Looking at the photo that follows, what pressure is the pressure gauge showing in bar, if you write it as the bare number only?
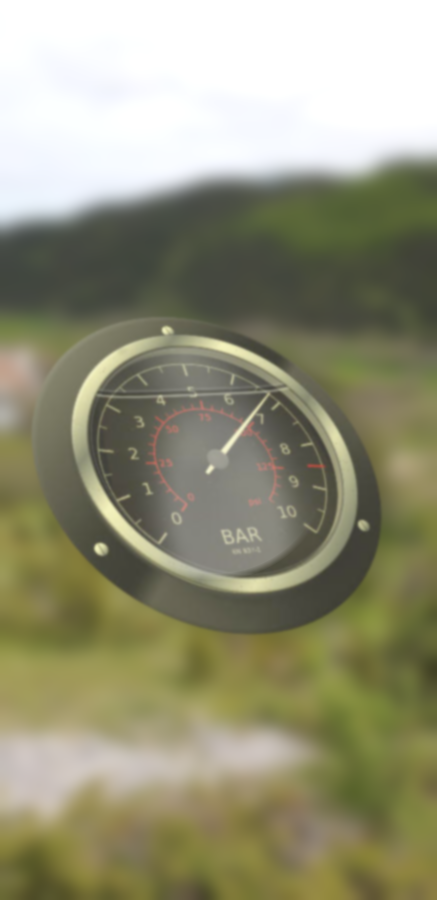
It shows 6.75
